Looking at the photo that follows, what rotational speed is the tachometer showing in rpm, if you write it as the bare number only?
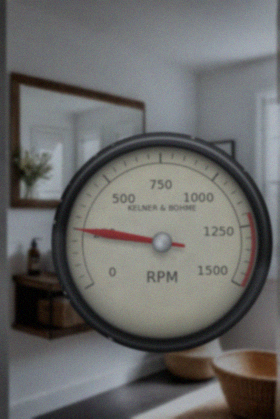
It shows 250
